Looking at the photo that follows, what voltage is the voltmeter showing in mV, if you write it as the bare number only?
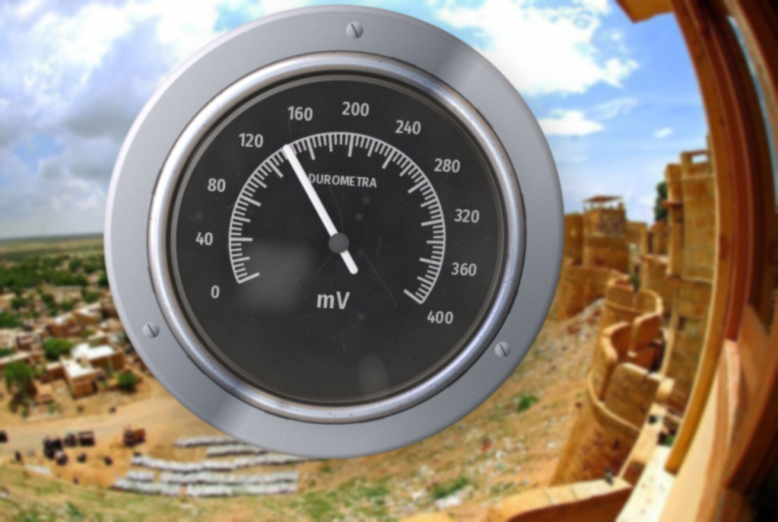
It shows 140
